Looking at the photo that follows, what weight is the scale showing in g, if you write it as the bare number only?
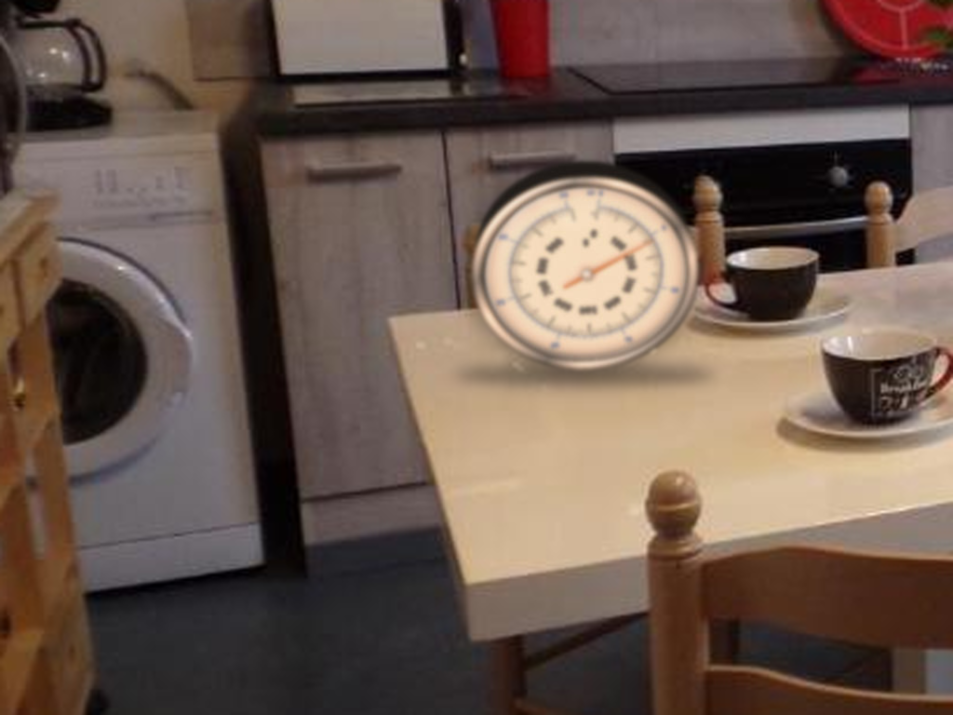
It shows 150
